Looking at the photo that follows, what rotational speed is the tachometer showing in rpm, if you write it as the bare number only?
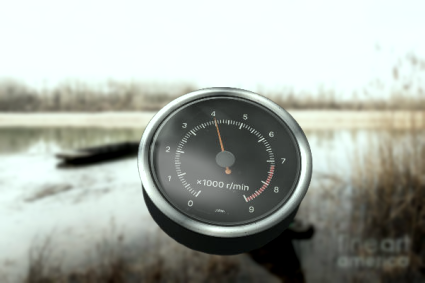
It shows 4000
